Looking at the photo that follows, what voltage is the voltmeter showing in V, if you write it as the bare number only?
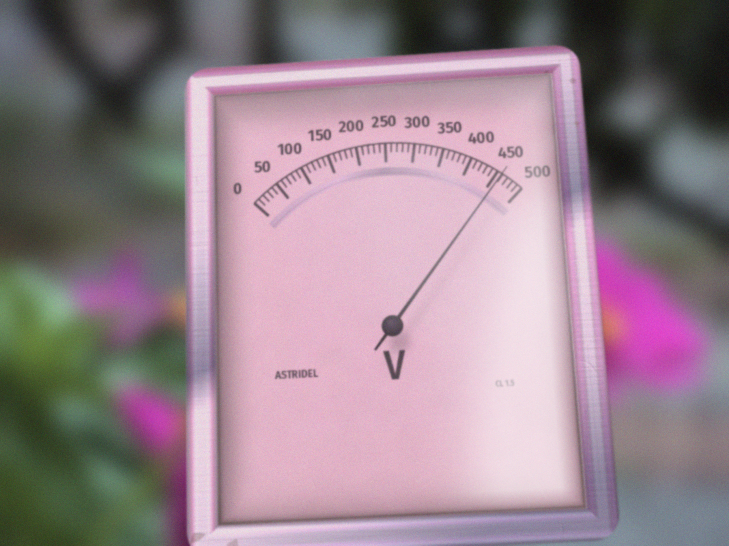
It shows 460
